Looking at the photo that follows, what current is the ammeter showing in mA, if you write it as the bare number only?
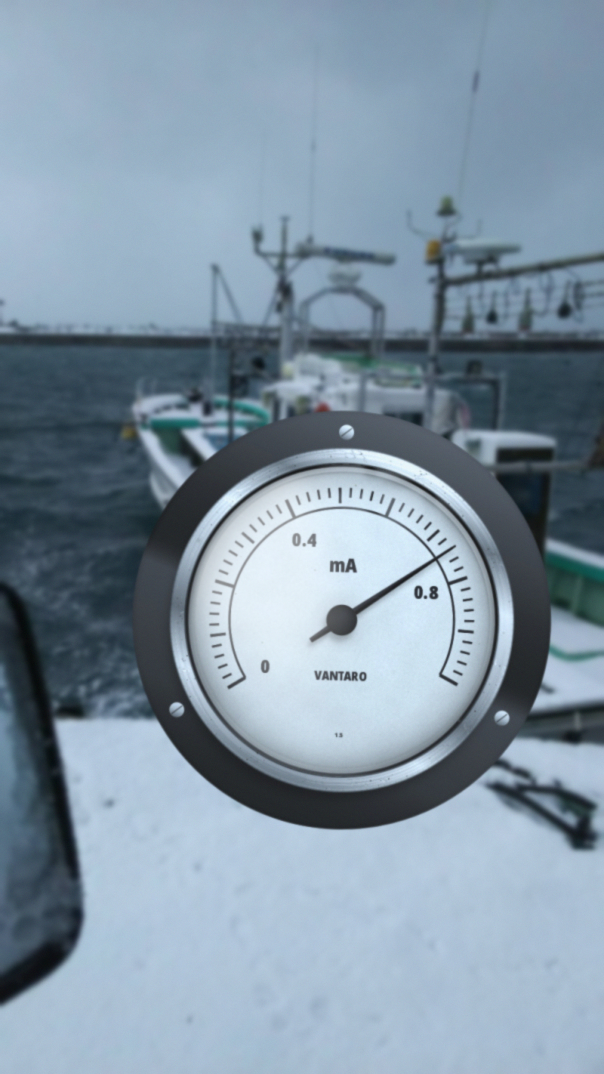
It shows 0.74
